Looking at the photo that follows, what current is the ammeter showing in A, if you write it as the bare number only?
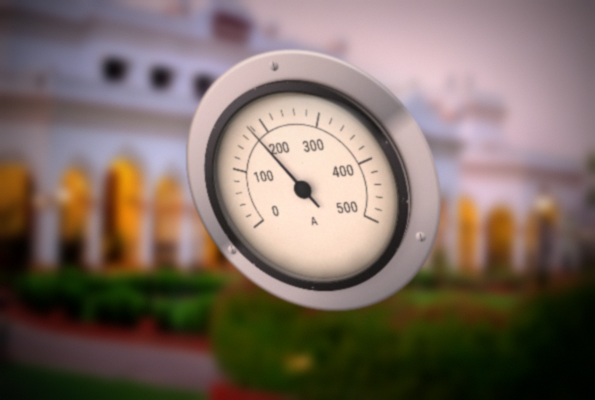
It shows 180
